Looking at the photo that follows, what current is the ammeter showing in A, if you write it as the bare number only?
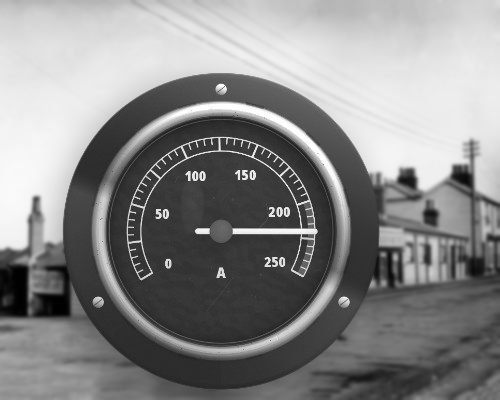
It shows 220
